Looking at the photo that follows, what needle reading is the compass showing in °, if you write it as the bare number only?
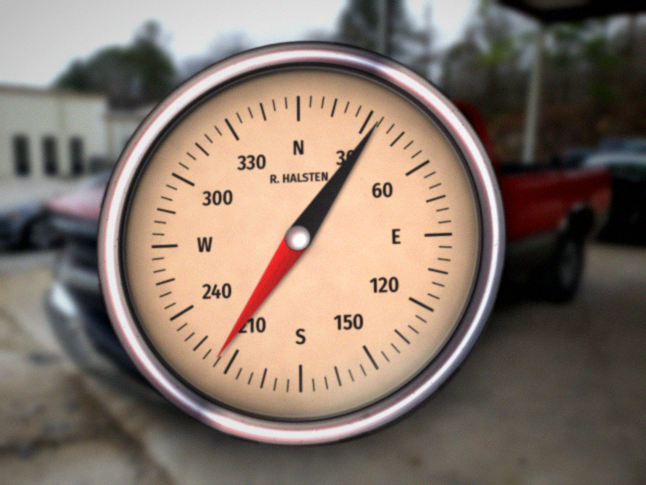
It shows 215
